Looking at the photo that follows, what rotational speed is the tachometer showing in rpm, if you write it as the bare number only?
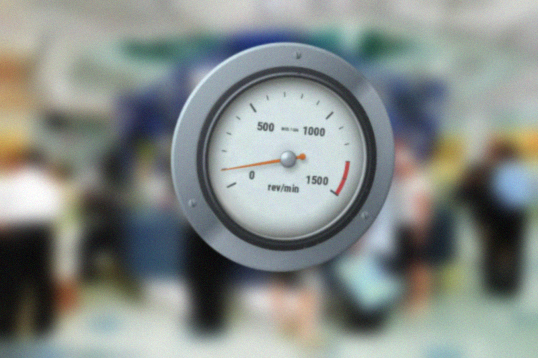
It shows 100
